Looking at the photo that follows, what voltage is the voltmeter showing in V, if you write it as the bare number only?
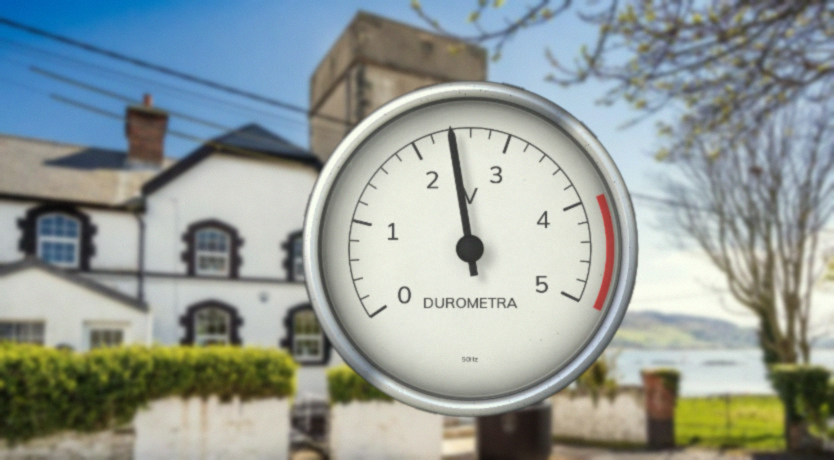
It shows 2.4
